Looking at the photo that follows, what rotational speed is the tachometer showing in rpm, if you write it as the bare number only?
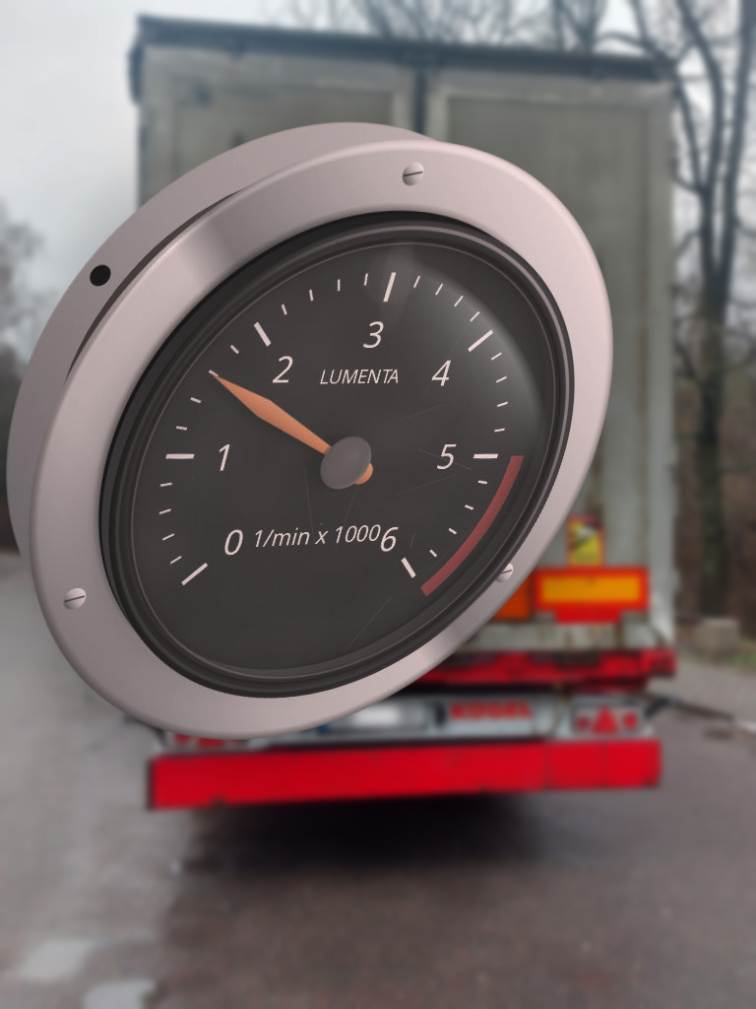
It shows 1600
